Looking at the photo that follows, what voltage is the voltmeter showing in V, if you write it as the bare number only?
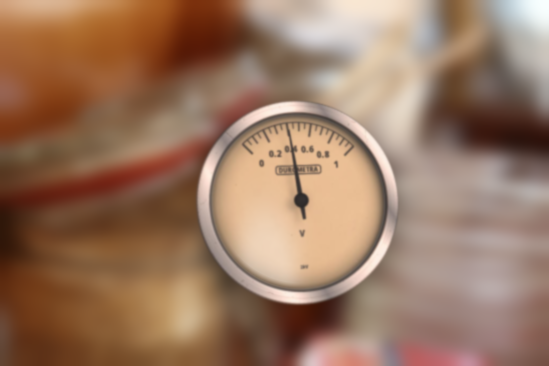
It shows 0.4
